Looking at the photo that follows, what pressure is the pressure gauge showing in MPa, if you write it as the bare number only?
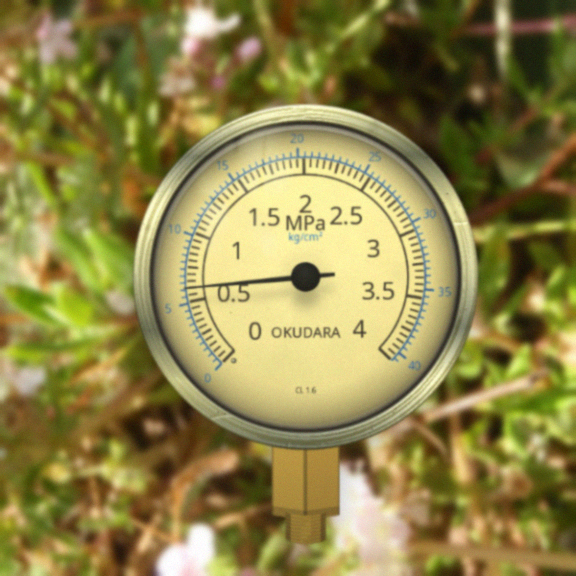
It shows 0.6
